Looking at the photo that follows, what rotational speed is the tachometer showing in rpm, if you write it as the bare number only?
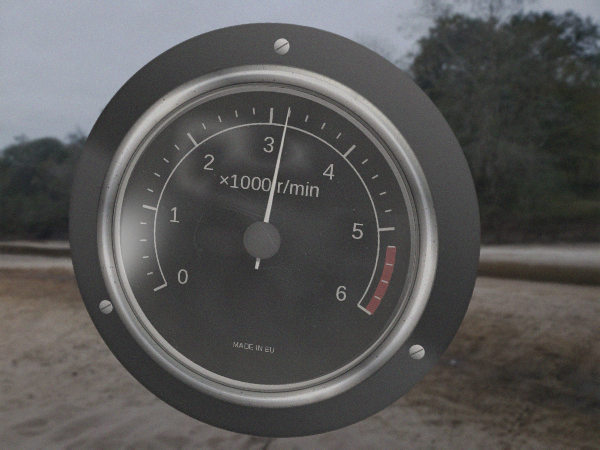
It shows 3200
